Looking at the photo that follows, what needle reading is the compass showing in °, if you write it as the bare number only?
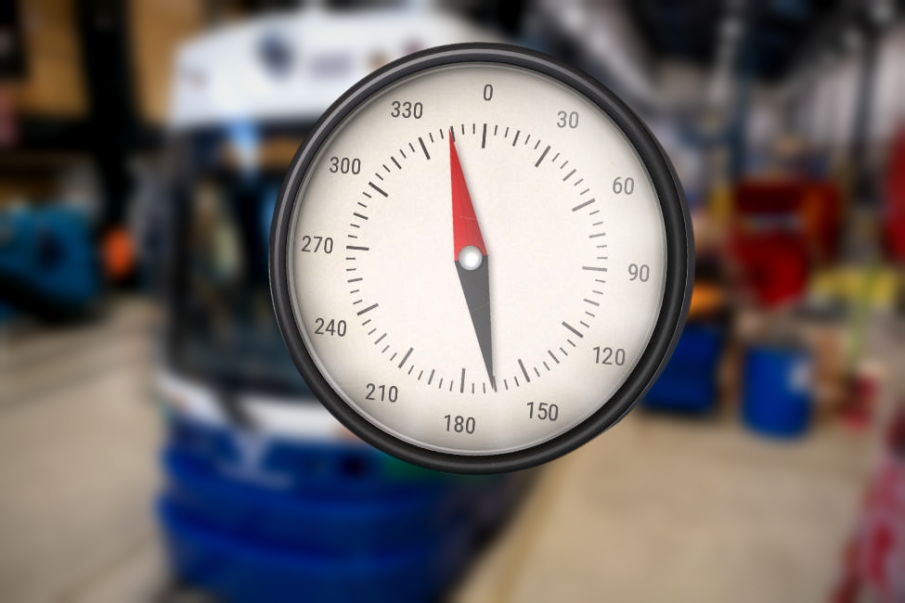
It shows 345
